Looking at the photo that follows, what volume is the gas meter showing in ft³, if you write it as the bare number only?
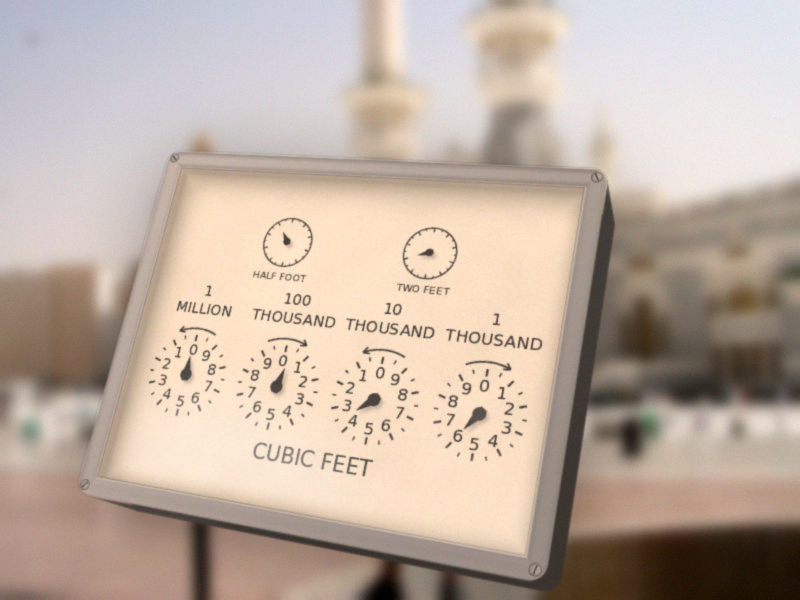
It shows 3600
